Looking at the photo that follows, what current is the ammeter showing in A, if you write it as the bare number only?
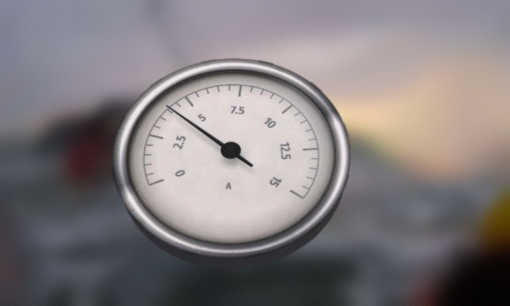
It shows 4
